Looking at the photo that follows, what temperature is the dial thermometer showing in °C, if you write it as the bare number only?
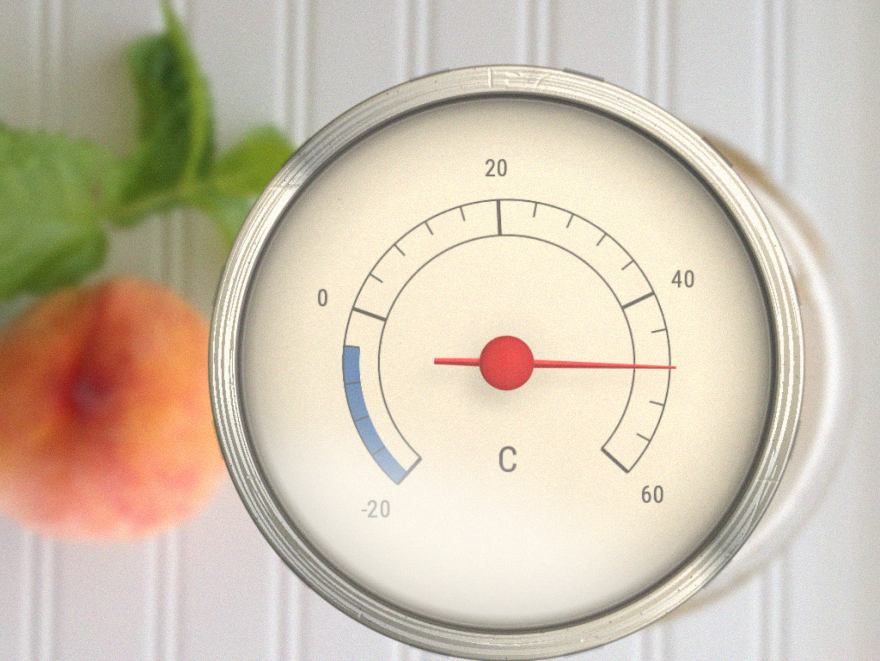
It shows 48
